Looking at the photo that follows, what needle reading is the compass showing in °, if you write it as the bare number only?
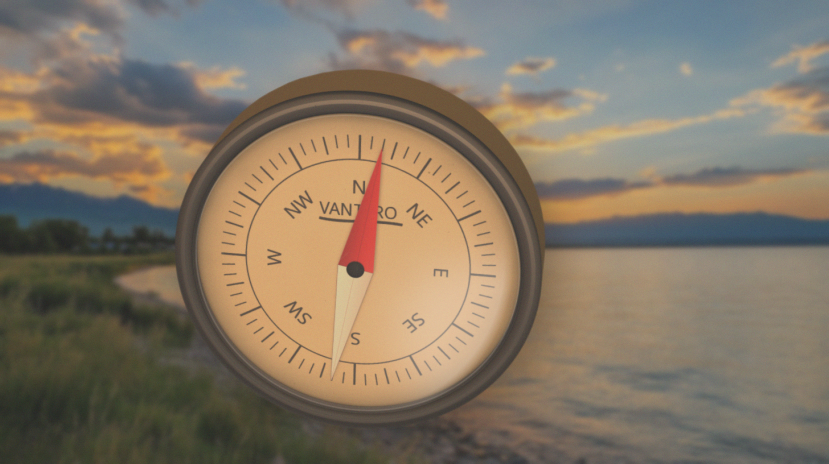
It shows 10
